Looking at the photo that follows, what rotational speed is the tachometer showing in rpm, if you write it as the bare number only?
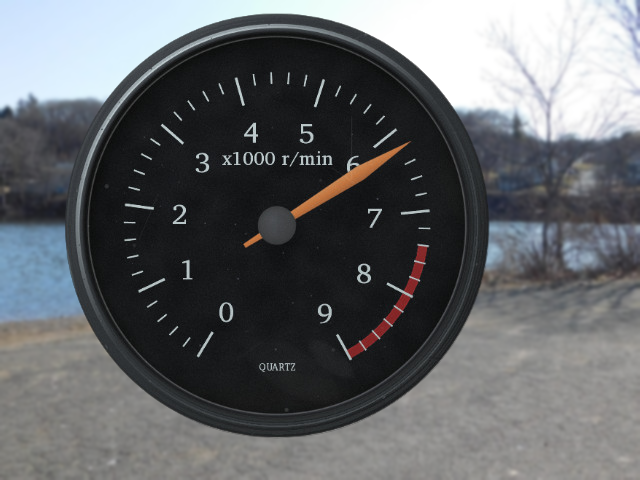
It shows 6200
